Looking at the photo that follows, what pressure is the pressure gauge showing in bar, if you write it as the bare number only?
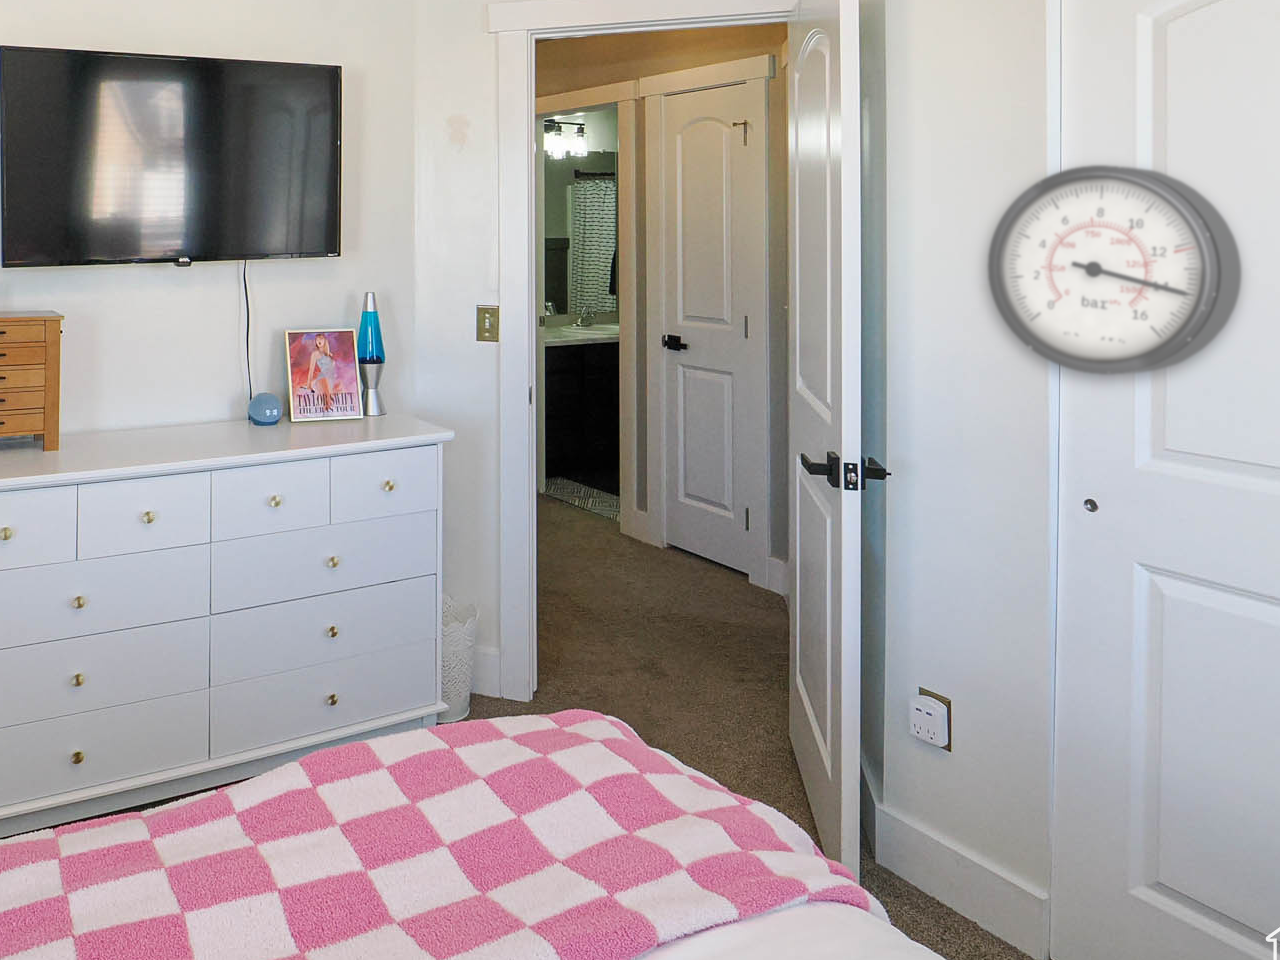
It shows 14
